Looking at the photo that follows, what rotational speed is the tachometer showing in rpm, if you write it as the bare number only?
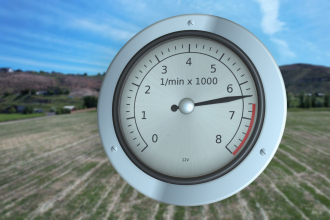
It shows 6400
